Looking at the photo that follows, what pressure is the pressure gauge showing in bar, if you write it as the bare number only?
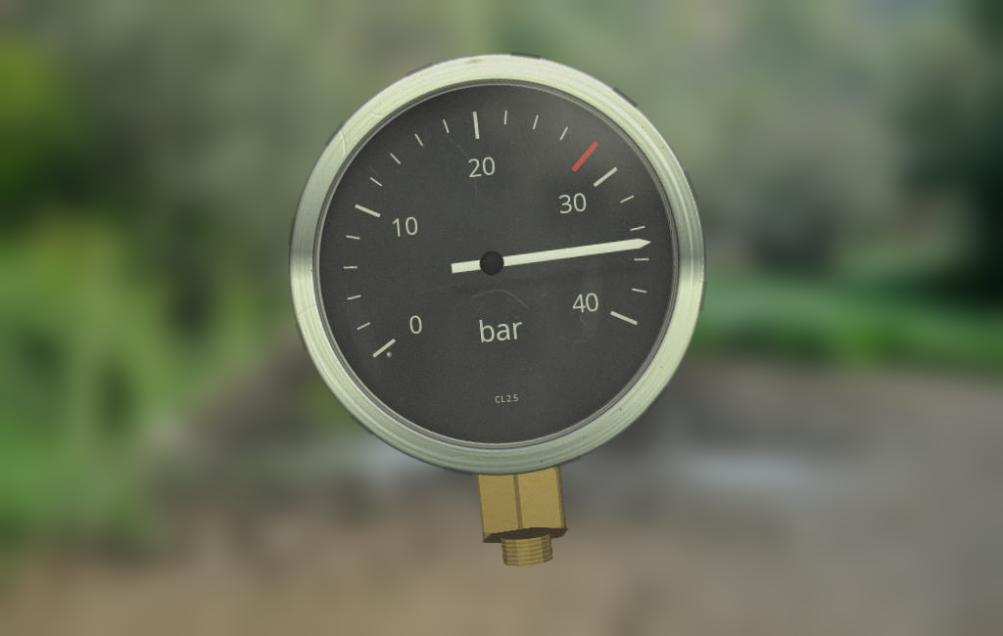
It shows 35
